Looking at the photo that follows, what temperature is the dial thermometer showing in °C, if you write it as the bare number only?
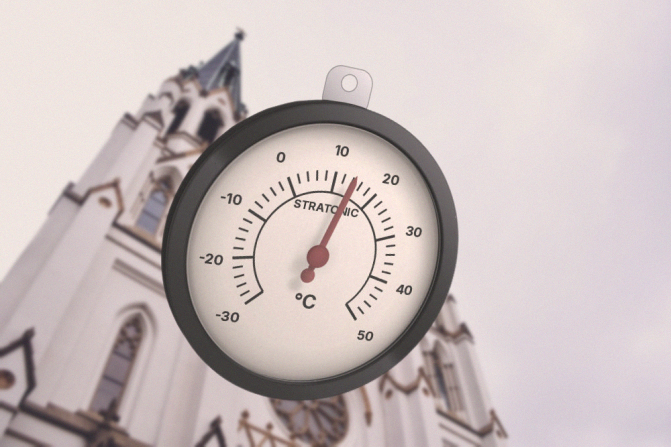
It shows 14
